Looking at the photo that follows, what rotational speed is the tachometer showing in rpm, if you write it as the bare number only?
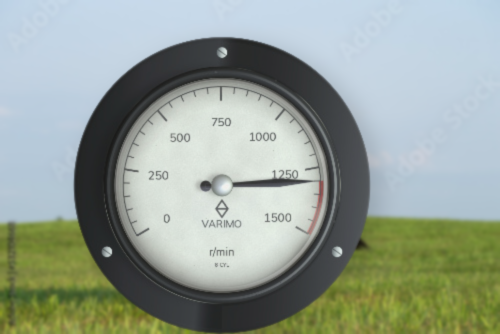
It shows 1300
